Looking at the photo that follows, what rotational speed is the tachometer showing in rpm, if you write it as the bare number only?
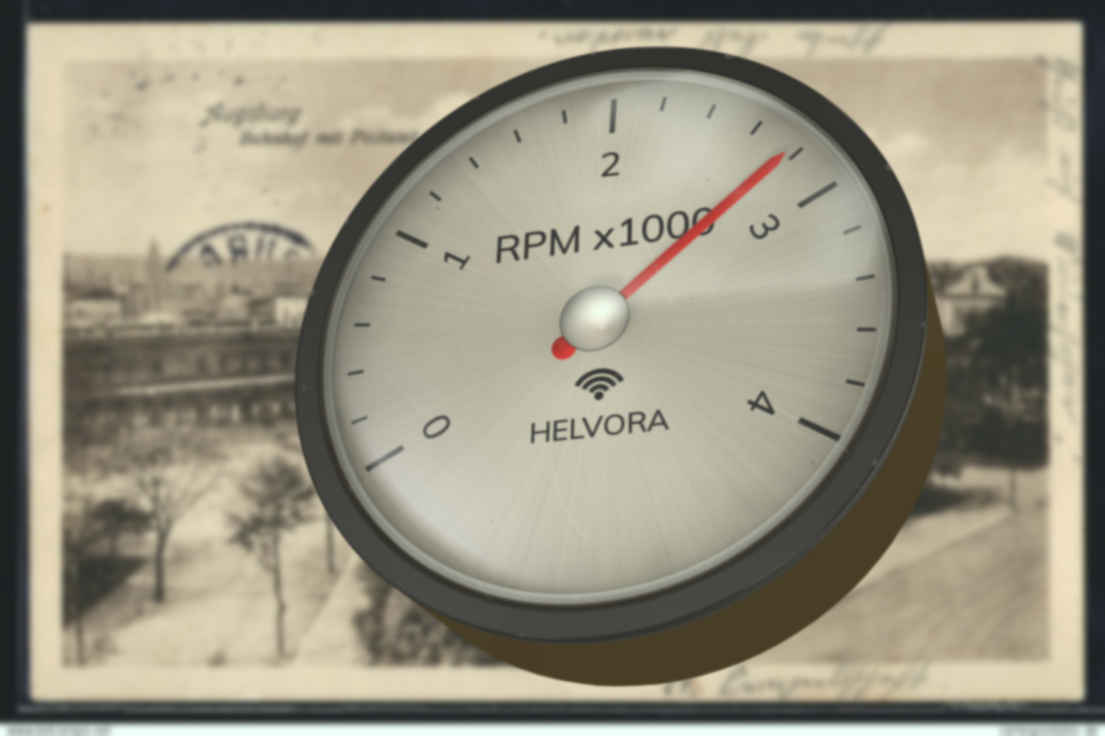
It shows 2800
